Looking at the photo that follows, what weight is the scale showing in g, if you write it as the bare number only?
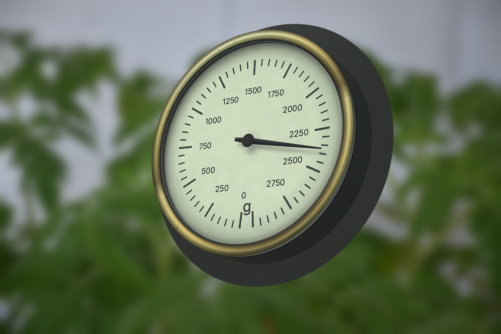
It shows 2375
